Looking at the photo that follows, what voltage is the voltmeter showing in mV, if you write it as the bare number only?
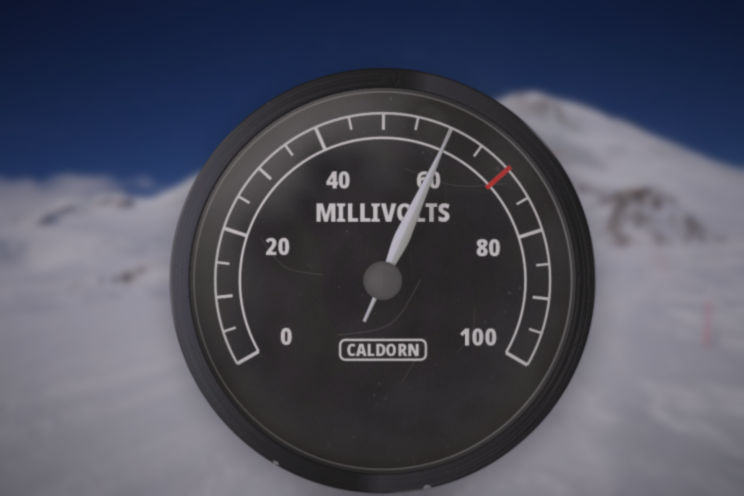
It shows 60
